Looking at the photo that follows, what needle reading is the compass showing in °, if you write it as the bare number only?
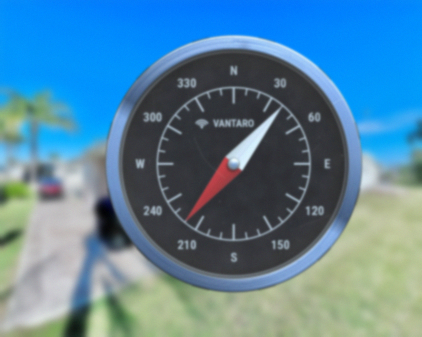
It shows 220
